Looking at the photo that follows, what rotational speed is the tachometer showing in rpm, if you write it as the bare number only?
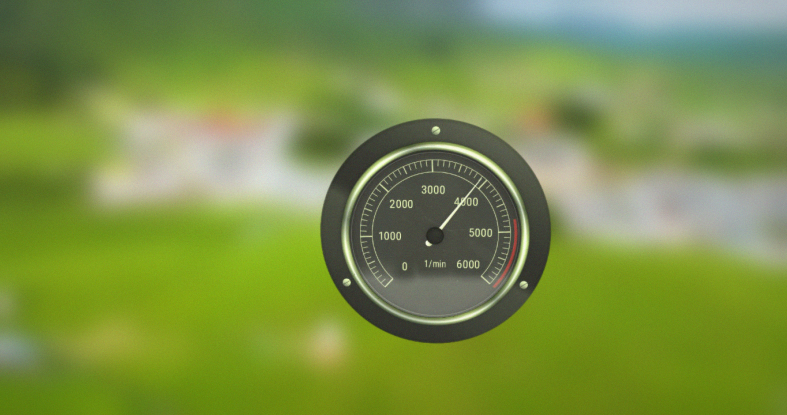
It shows 3900
